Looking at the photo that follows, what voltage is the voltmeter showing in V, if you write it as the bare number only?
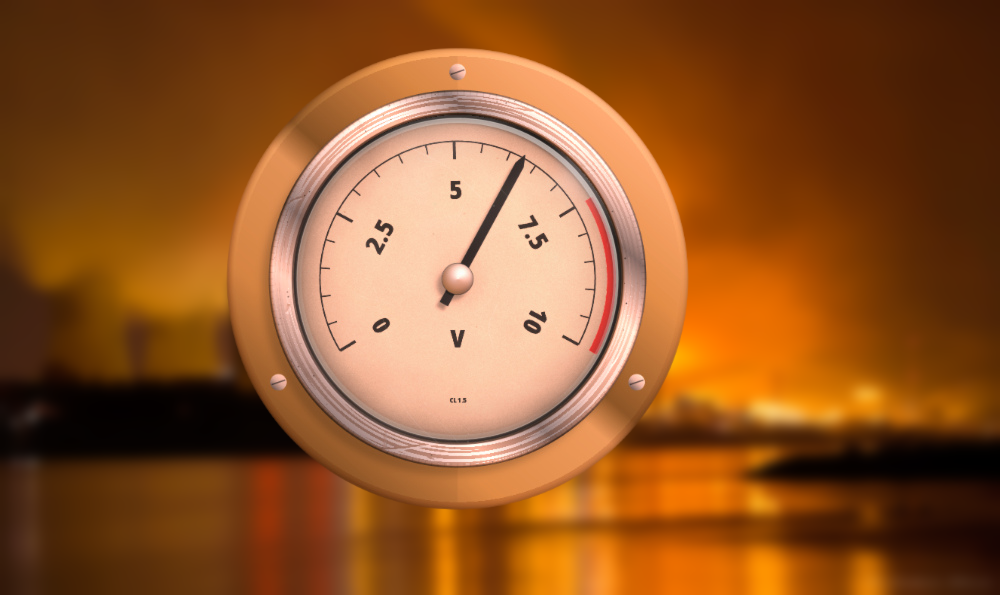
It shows 6.25
